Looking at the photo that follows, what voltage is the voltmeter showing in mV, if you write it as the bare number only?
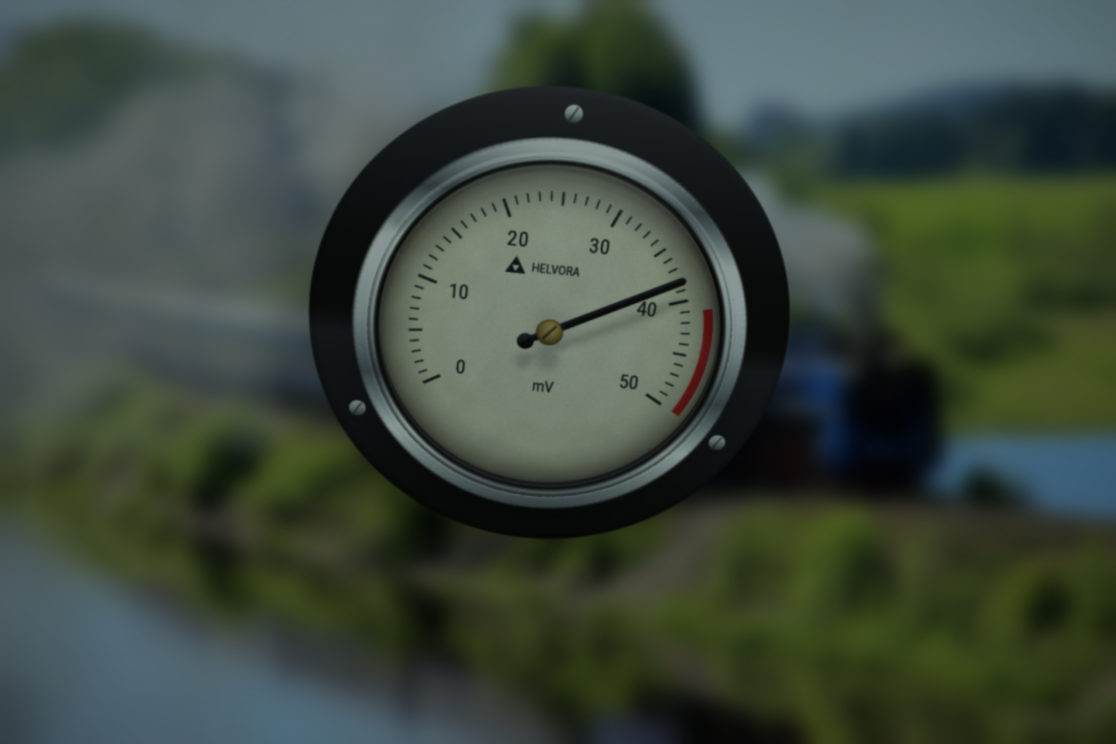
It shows 38
